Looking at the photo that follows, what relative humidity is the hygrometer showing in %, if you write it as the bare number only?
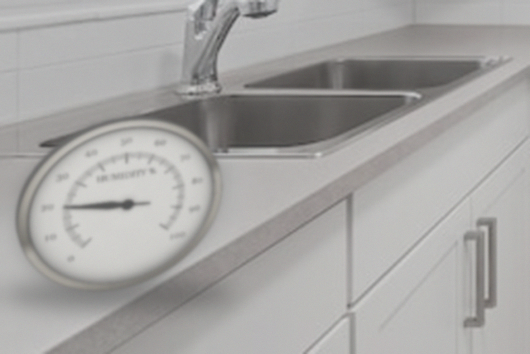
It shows 20
